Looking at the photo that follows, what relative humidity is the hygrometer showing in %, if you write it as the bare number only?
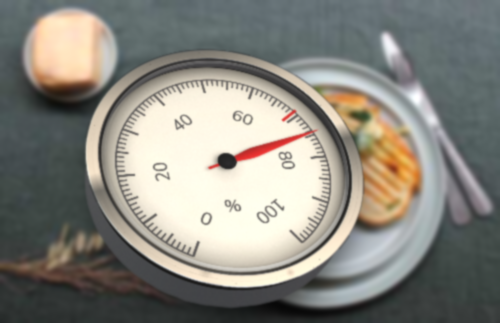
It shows 75
